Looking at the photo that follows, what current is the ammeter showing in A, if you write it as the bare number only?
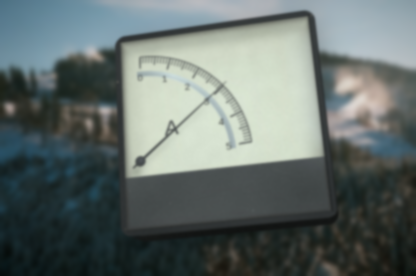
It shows 3
